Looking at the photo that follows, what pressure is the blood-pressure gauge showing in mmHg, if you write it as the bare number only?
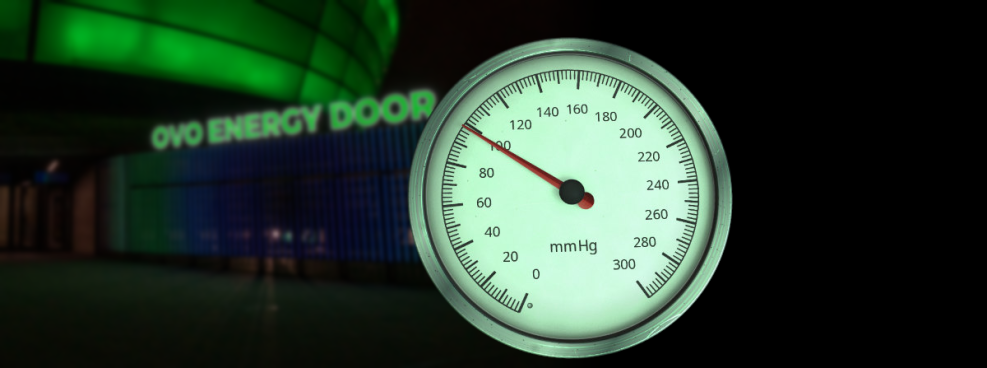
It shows 98
